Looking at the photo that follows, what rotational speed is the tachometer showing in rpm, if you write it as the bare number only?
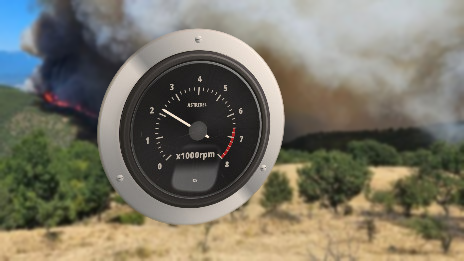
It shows 2200
